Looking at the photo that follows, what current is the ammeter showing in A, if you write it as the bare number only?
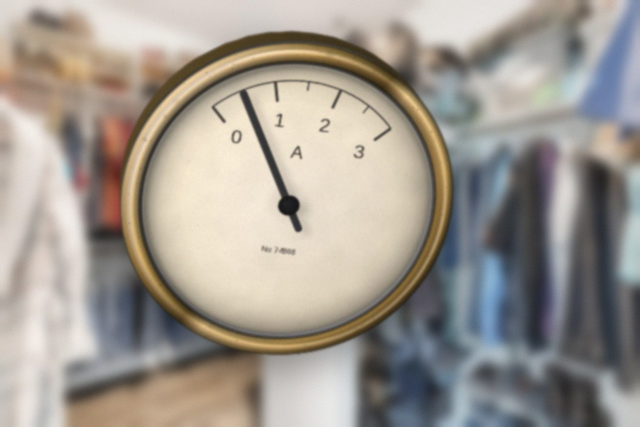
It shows 0.5
